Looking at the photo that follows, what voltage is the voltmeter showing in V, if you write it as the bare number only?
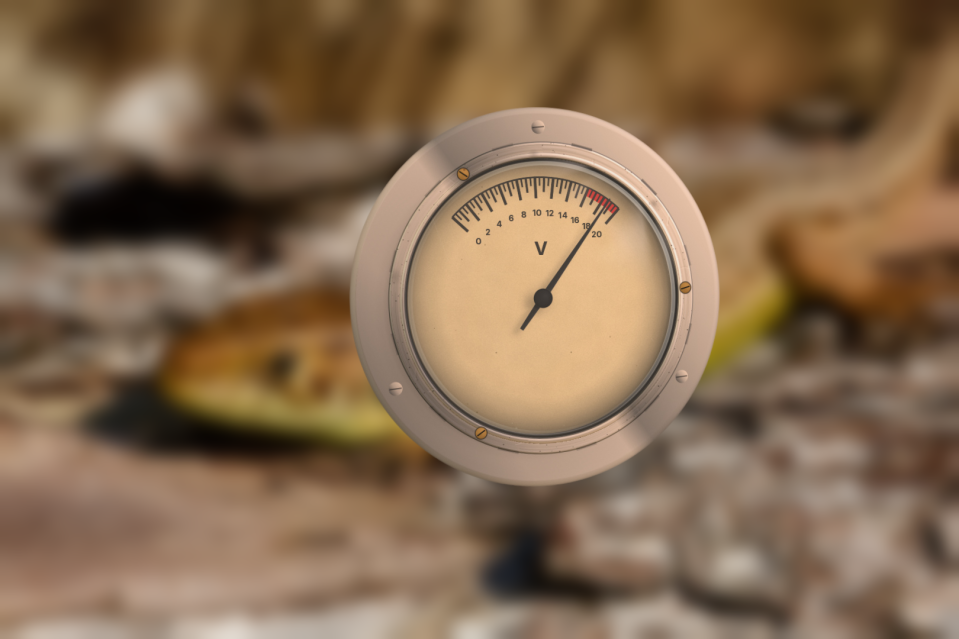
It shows 18.5
